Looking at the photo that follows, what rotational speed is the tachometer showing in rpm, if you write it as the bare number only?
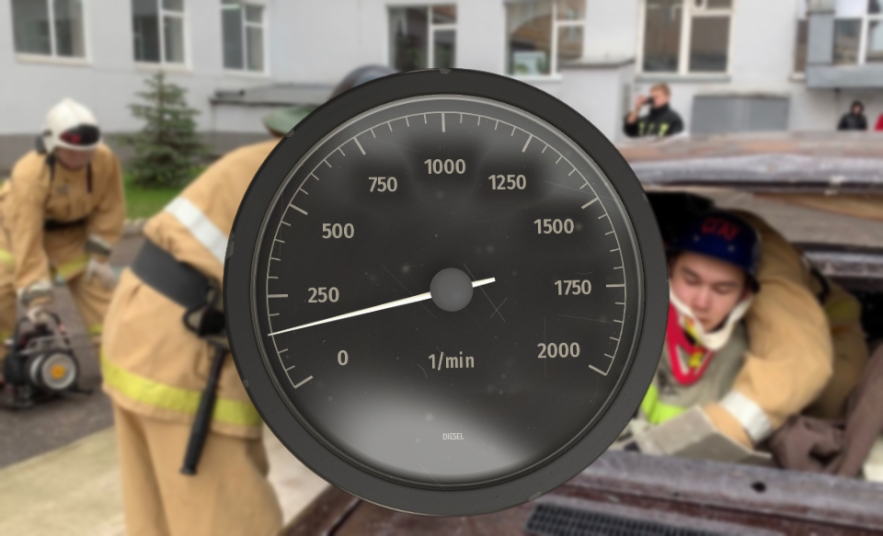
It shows 150
